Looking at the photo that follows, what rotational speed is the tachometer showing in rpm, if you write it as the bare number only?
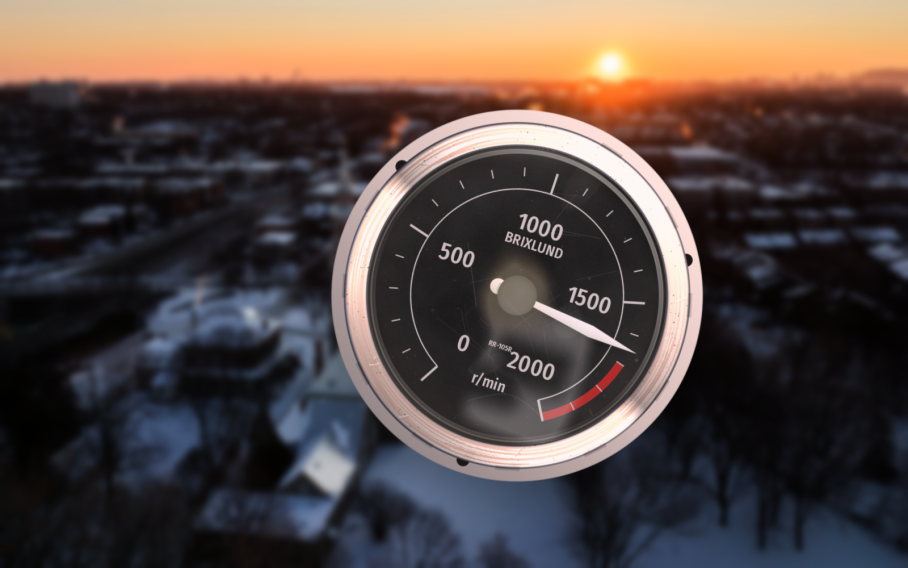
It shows 1650
